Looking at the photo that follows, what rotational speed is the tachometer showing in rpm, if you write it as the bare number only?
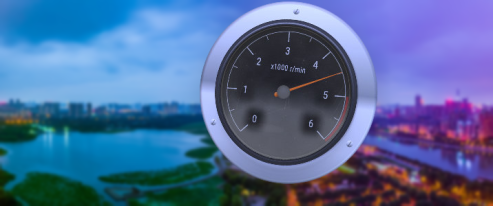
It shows 4500
